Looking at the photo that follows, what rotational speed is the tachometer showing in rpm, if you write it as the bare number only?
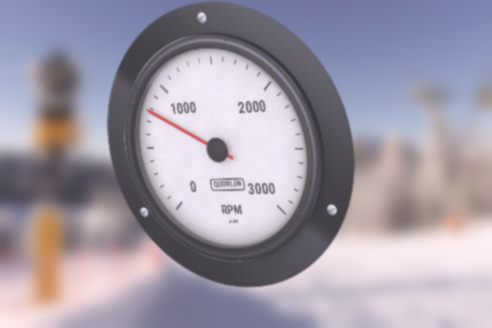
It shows 800
